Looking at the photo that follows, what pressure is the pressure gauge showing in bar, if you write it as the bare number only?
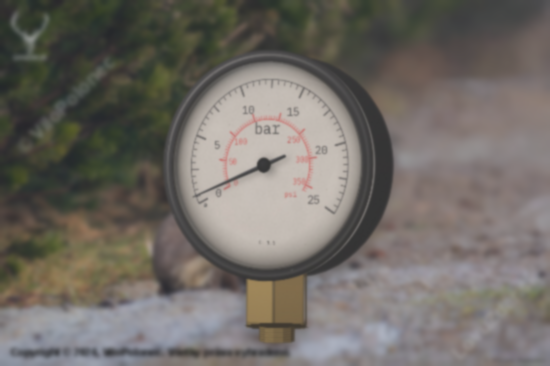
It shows 0.5
